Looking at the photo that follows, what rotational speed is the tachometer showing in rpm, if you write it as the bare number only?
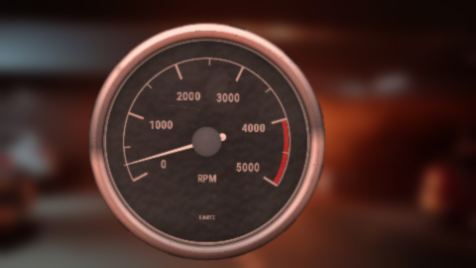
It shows 250
